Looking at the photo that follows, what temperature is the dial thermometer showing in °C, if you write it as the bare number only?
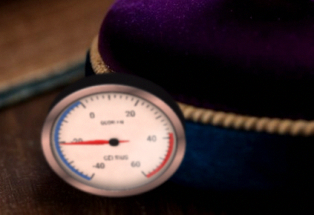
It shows -20
